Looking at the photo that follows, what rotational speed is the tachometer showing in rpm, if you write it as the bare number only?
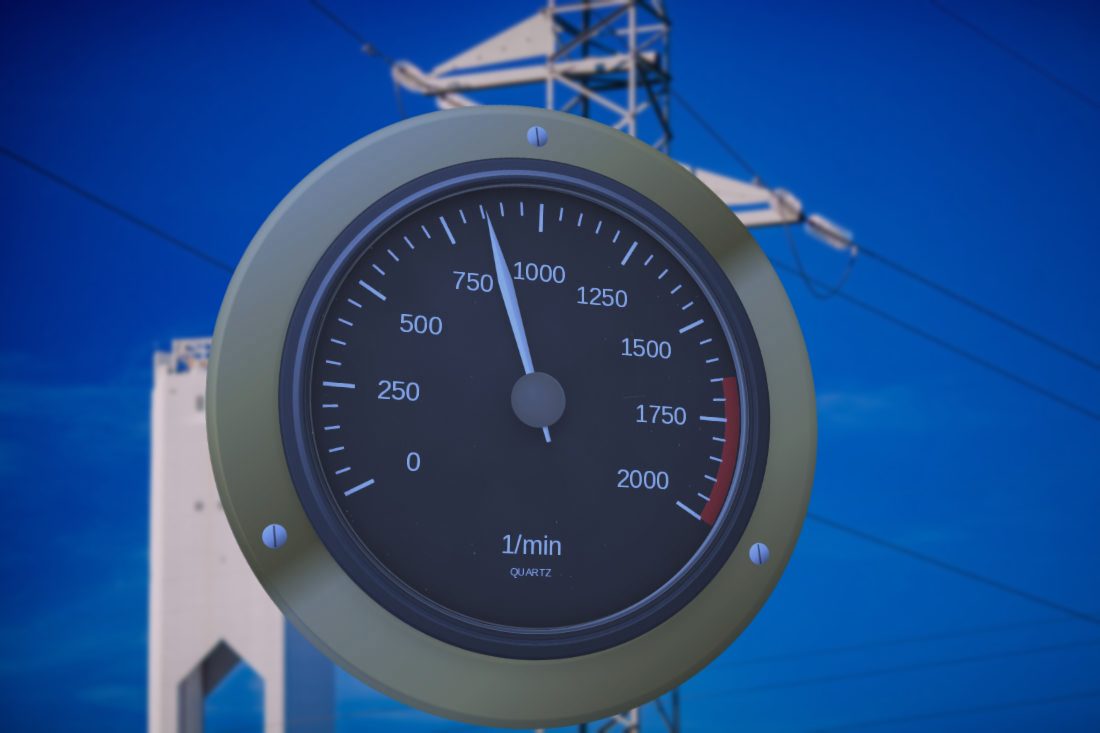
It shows 850
